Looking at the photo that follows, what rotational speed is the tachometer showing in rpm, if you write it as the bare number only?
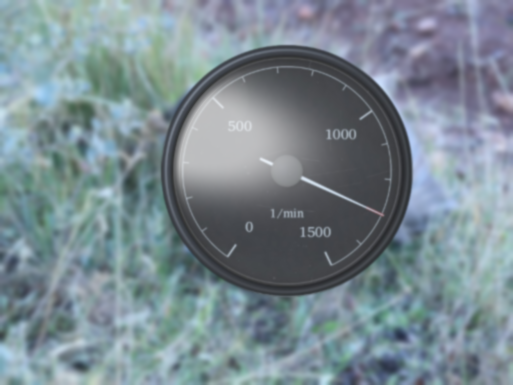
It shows 1300
